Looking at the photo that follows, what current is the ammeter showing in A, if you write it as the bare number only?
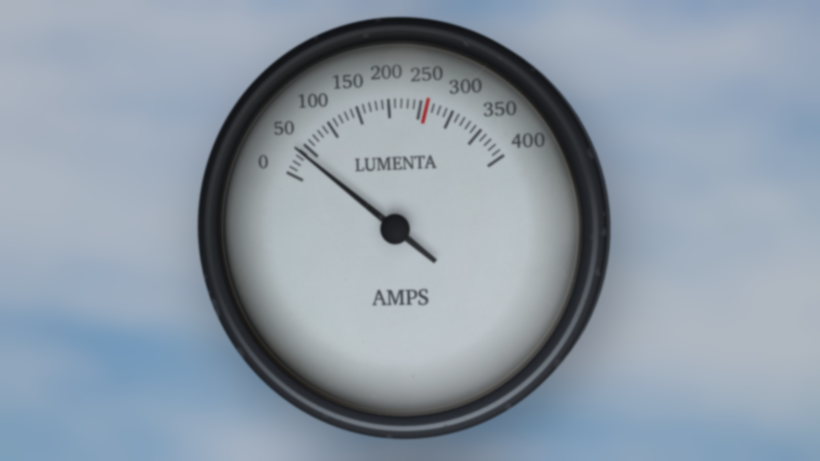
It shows 40
